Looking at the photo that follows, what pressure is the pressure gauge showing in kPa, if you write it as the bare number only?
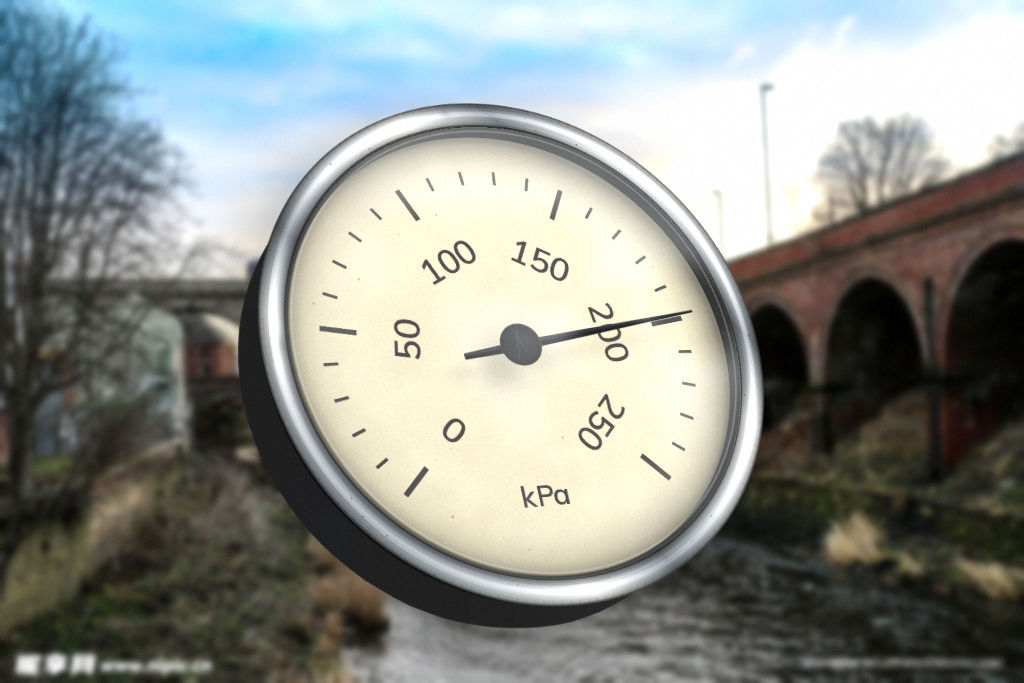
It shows 200
